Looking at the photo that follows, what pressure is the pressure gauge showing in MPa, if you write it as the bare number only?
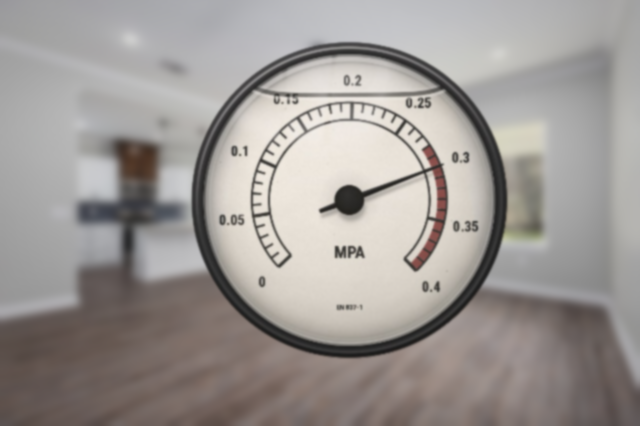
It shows 0.3
